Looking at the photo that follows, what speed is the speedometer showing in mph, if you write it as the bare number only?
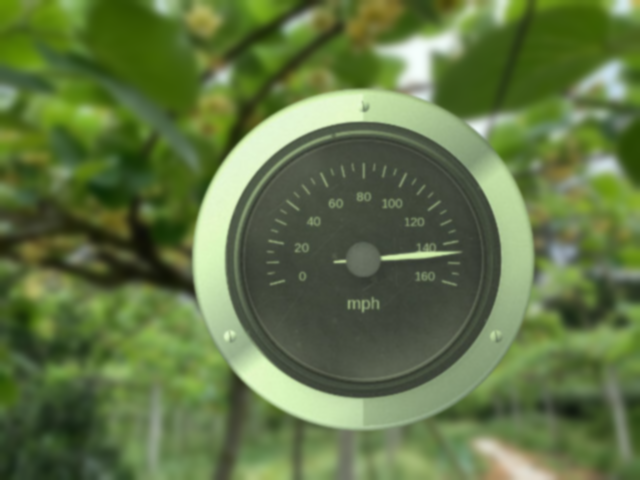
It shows 145
